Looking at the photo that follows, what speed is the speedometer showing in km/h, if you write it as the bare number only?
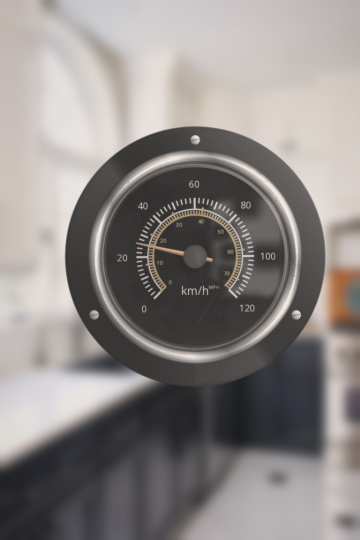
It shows 26
